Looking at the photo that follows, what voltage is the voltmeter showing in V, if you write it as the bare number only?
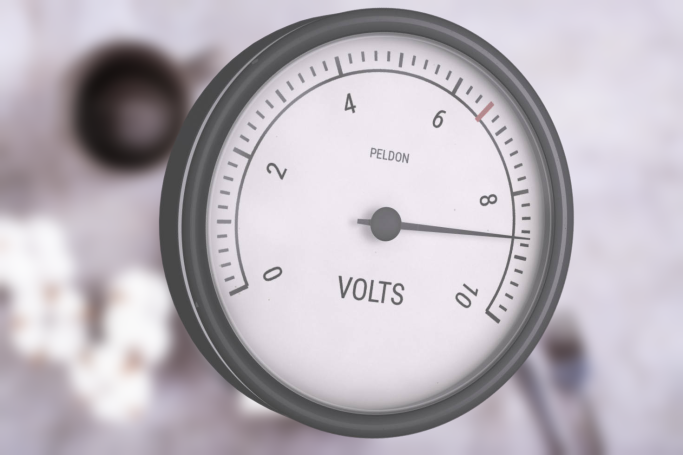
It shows 8.7
